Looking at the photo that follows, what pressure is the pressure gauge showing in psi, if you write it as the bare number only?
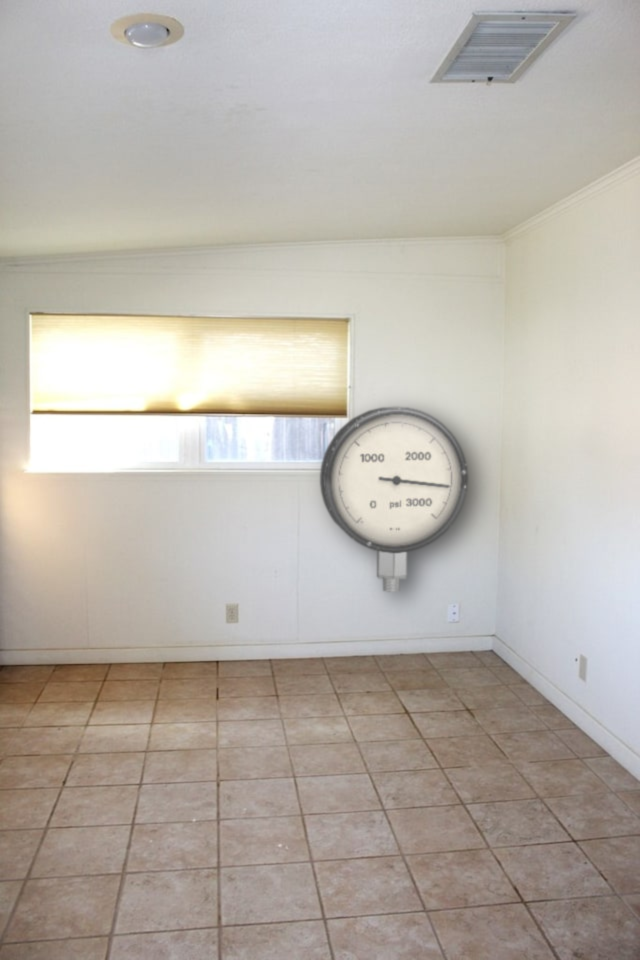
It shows 2600
